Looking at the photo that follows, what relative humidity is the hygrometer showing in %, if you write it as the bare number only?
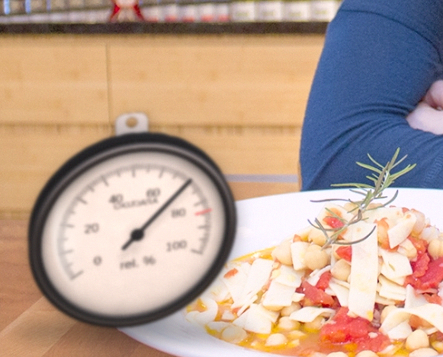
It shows 70
